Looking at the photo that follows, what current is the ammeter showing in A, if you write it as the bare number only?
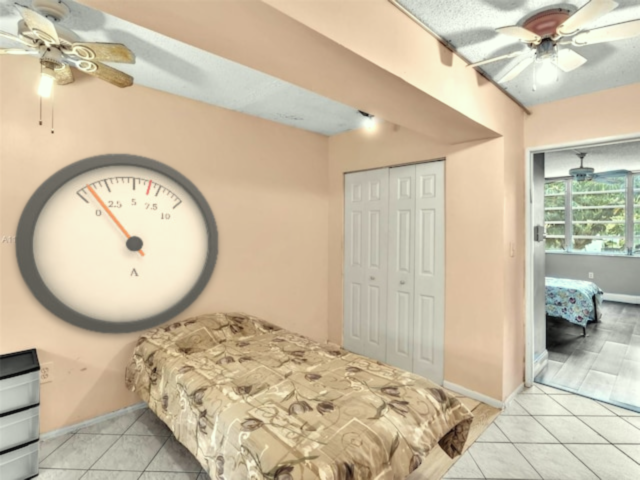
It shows 1
